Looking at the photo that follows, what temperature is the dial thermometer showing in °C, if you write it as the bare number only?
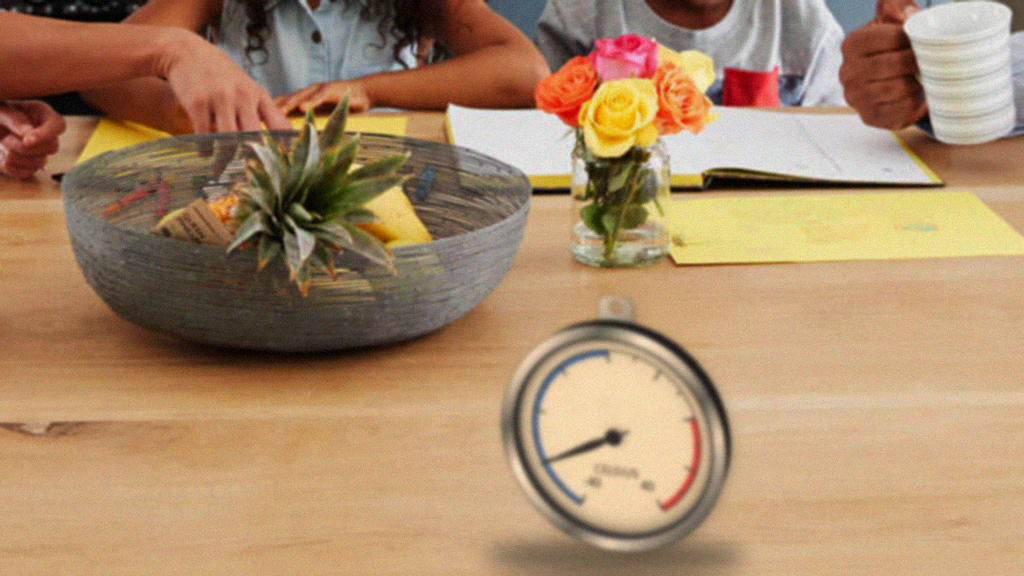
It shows -30
